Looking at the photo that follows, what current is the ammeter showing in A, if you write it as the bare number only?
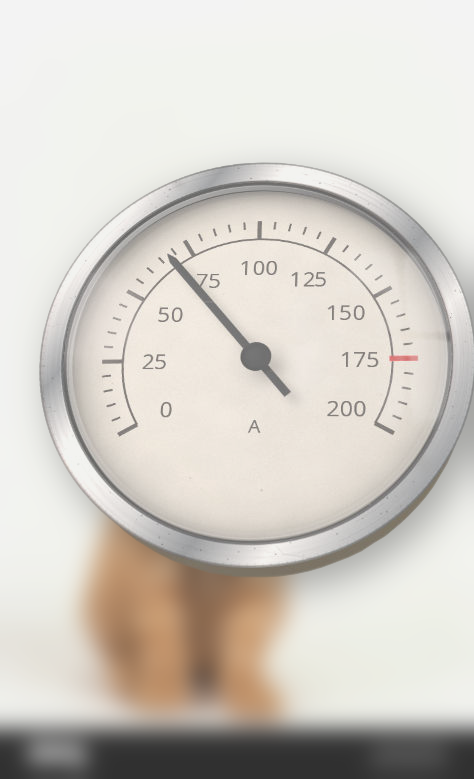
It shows 67.5
